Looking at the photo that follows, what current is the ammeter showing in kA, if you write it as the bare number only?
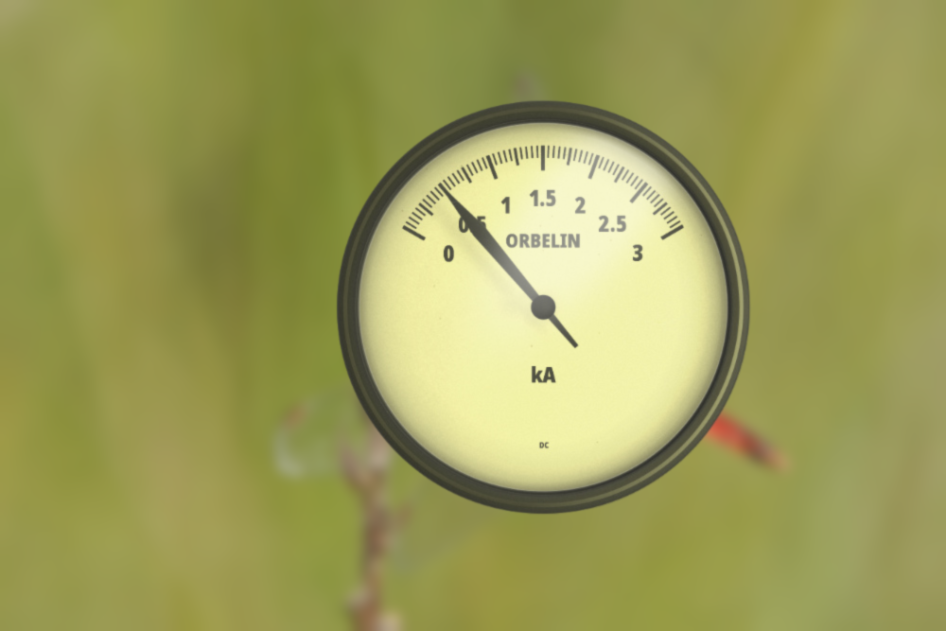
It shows 0.5
